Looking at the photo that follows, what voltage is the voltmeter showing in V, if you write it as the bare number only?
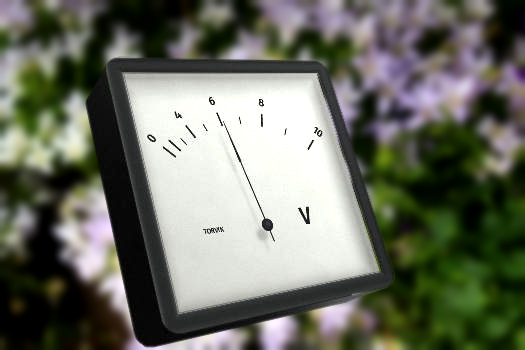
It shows 6
